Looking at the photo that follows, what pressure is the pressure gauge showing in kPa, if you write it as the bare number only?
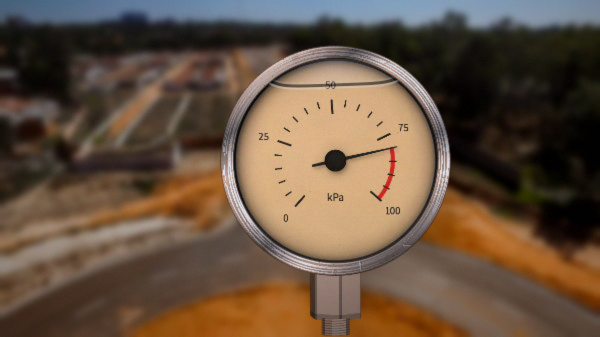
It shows 80
